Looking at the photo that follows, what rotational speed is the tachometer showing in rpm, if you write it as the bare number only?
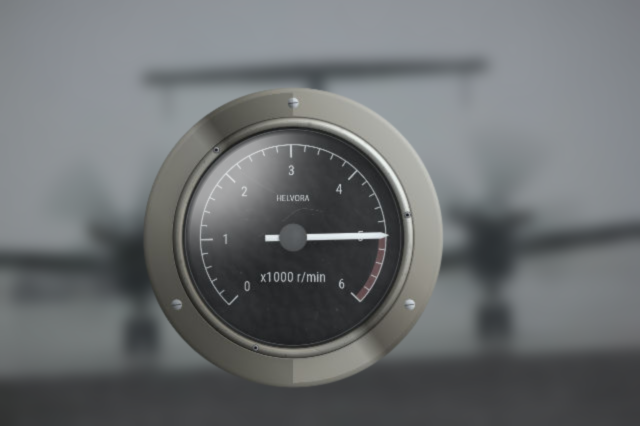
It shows 5000
